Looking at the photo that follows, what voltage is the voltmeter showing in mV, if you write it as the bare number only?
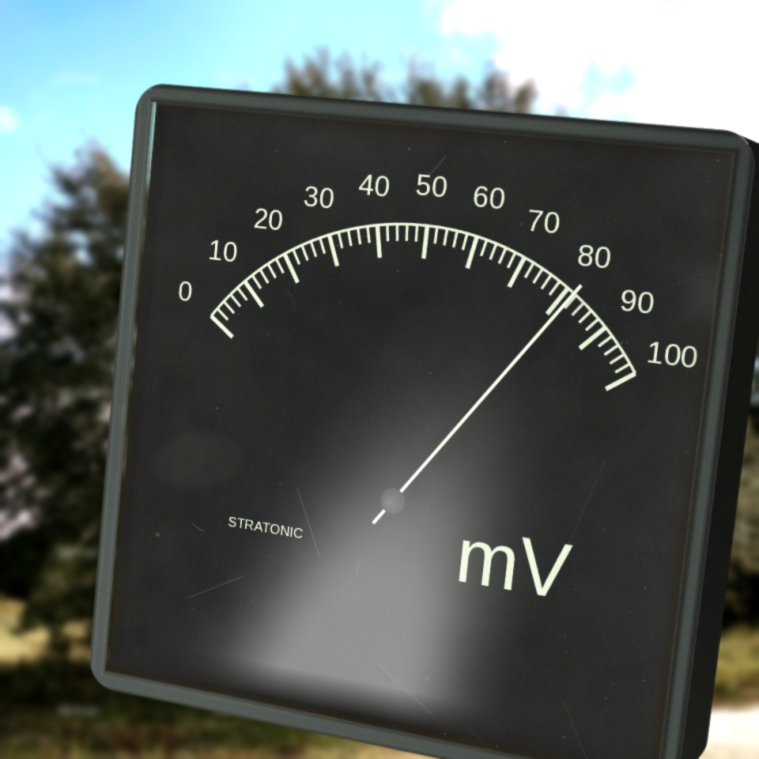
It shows 82
